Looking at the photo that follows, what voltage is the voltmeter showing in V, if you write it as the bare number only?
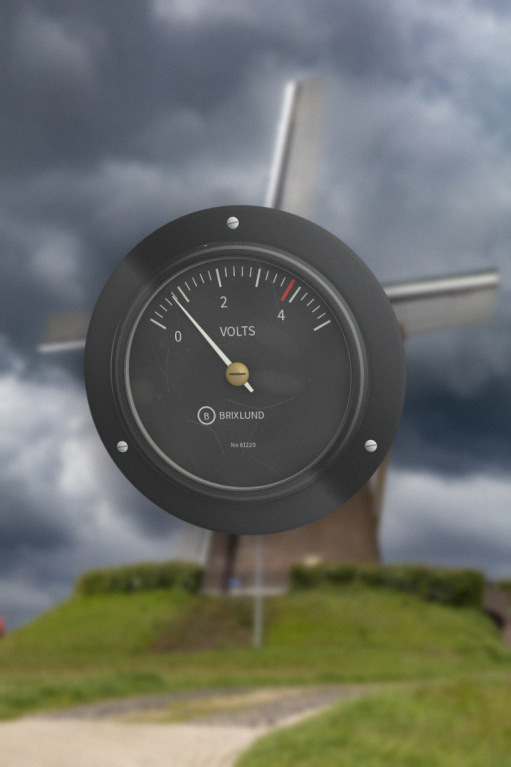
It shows 0.8
